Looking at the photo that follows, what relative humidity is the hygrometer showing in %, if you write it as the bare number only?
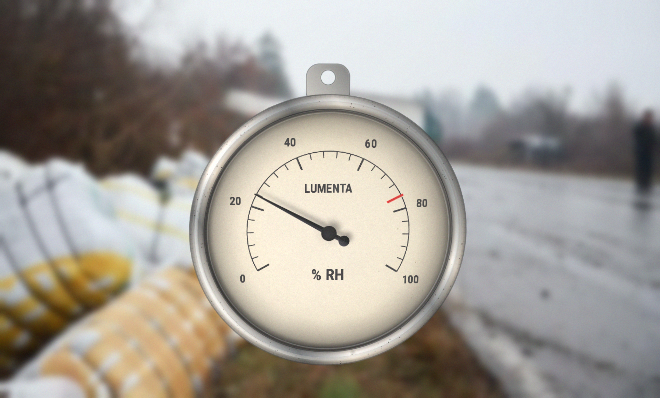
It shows 24
